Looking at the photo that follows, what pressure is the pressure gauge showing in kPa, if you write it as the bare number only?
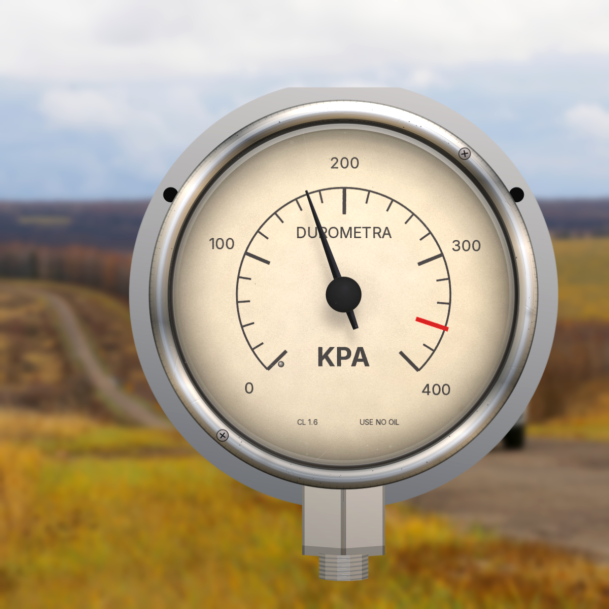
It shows 170
